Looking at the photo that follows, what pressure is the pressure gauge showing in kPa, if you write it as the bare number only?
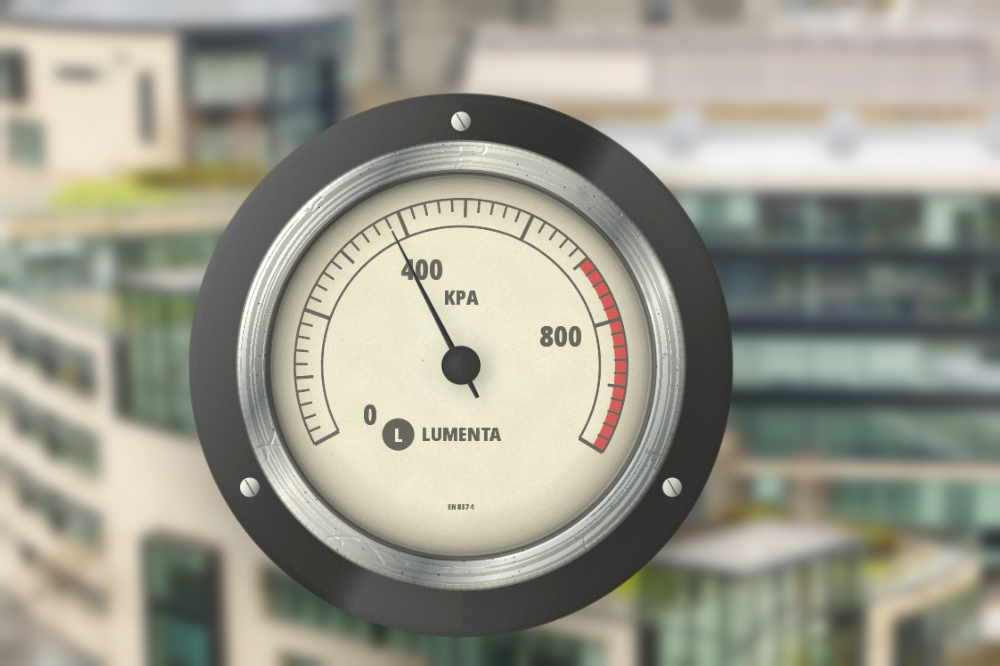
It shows 380
